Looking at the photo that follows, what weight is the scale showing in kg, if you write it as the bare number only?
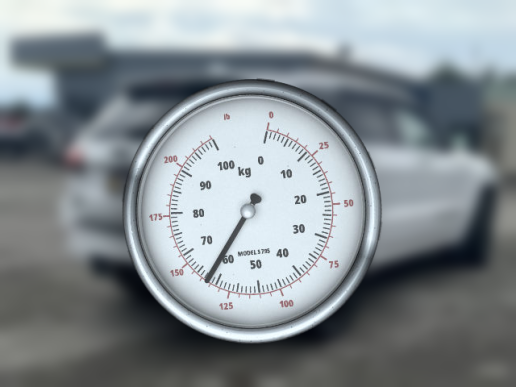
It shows 62
